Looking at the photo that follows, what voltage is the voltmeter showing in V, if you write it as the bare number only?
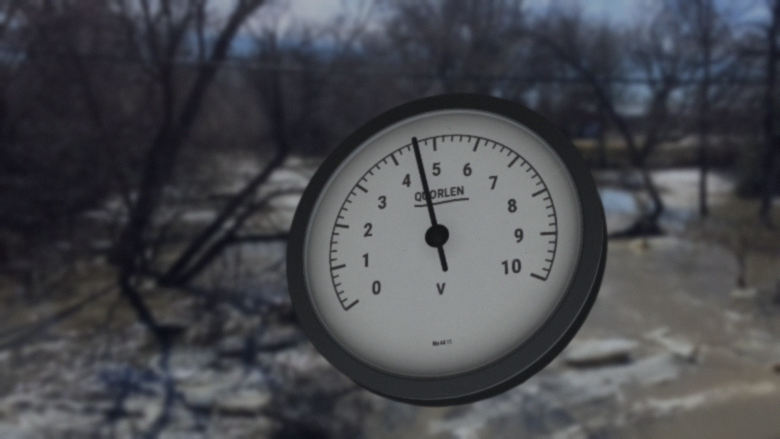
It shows 4.6
